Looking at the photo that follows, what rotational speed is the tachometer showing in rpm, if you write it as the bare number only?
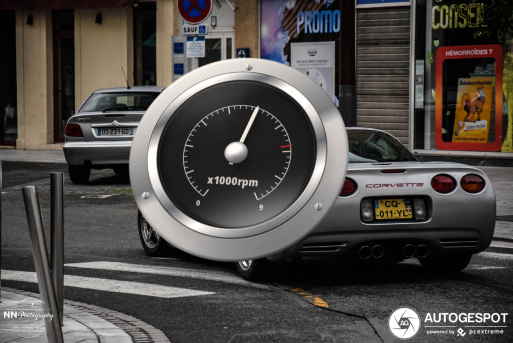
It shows 5000
